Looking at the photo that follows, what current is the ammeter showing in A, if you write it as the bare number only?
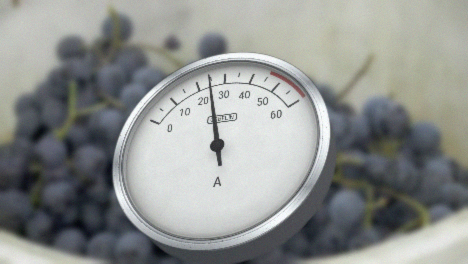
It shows 25
